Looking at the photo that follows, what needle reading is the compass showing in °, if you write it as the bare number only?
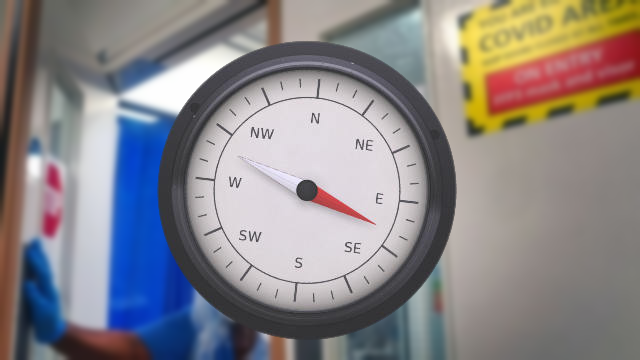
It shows 110
